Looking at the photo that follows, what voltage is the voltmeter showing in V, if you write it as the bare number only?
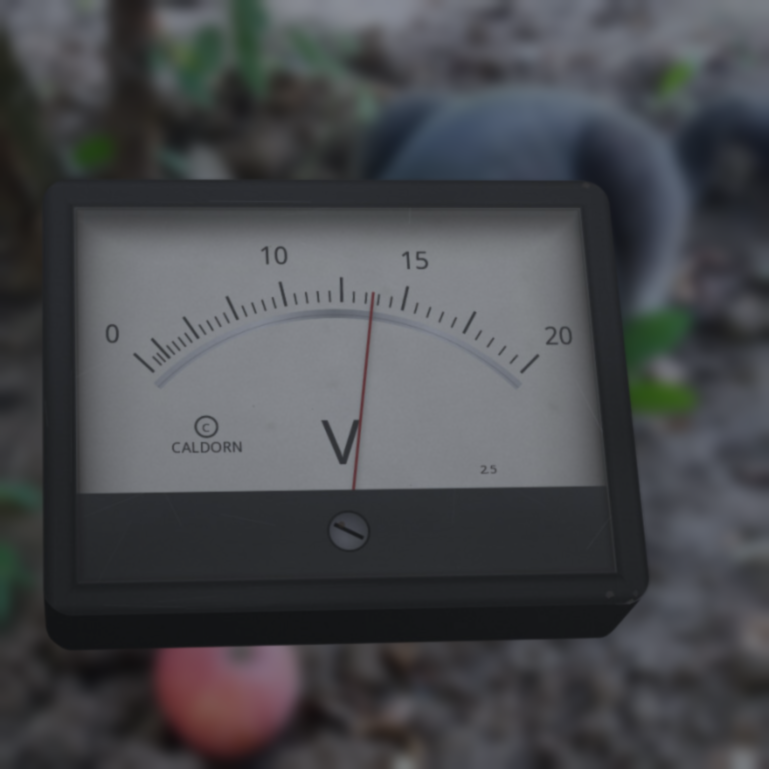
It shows 13.75
